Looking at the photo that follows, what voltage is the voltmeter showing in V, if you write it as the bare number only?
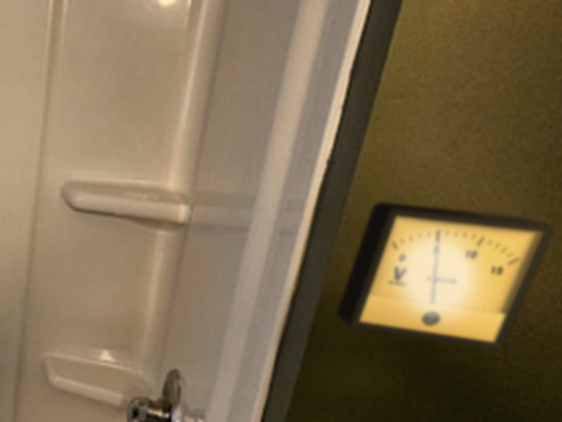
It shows 5
